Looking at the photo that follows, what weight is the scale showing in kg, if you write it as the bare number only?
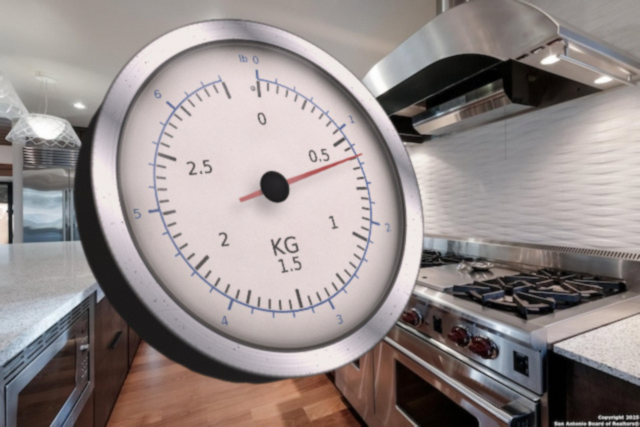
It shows 0.6
